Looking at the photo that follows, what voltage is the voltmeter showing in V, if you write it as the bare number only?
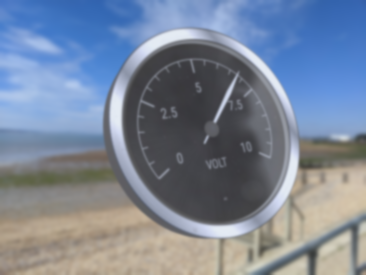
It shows 6.75
